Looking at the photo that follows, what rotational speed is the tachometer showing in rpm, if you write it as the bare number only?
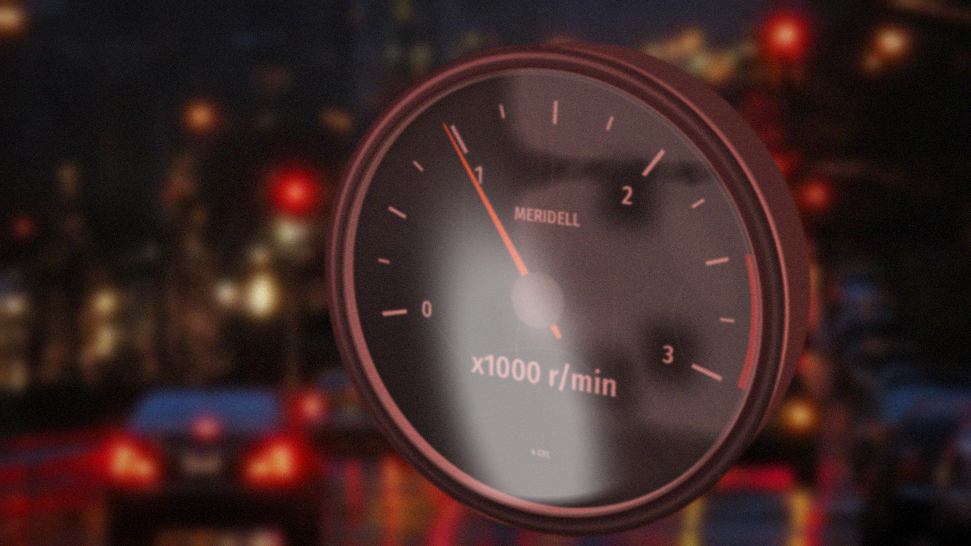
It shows 1000
